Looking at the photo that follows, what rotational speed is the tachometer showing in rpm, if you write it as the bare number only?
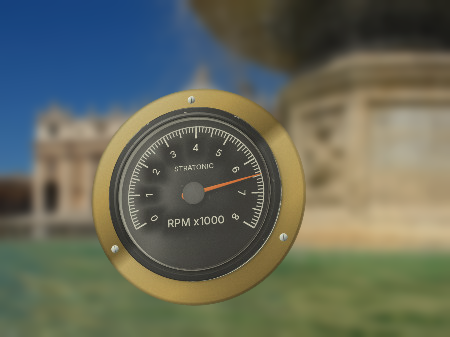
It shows 6500
